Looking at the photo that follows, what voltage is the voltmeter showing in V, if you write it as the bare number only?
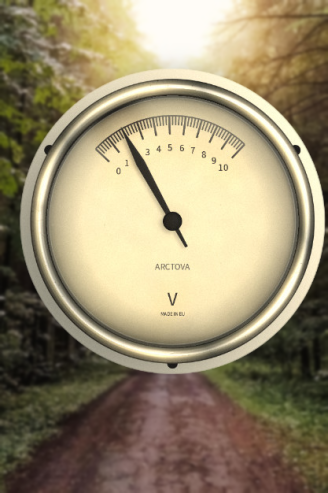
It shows 2
